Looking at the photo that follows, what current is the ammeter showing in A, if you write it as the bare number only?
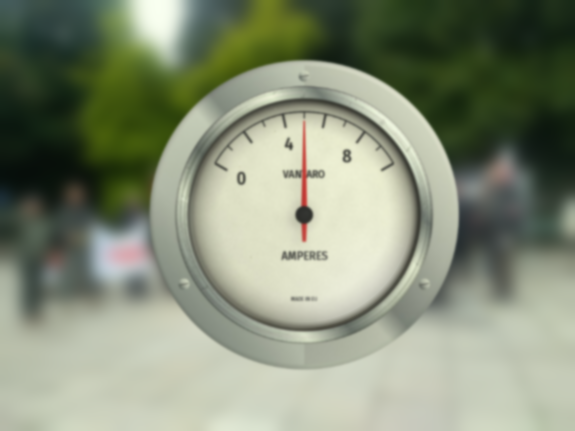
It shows 5
